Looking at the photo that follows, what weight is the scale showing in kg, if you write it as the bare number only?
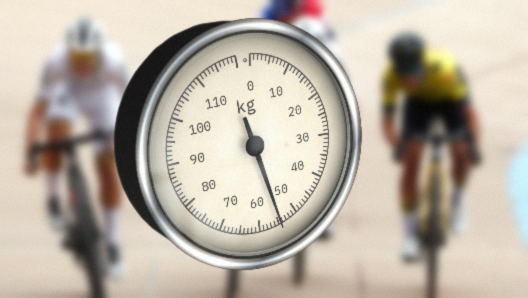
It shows 55
